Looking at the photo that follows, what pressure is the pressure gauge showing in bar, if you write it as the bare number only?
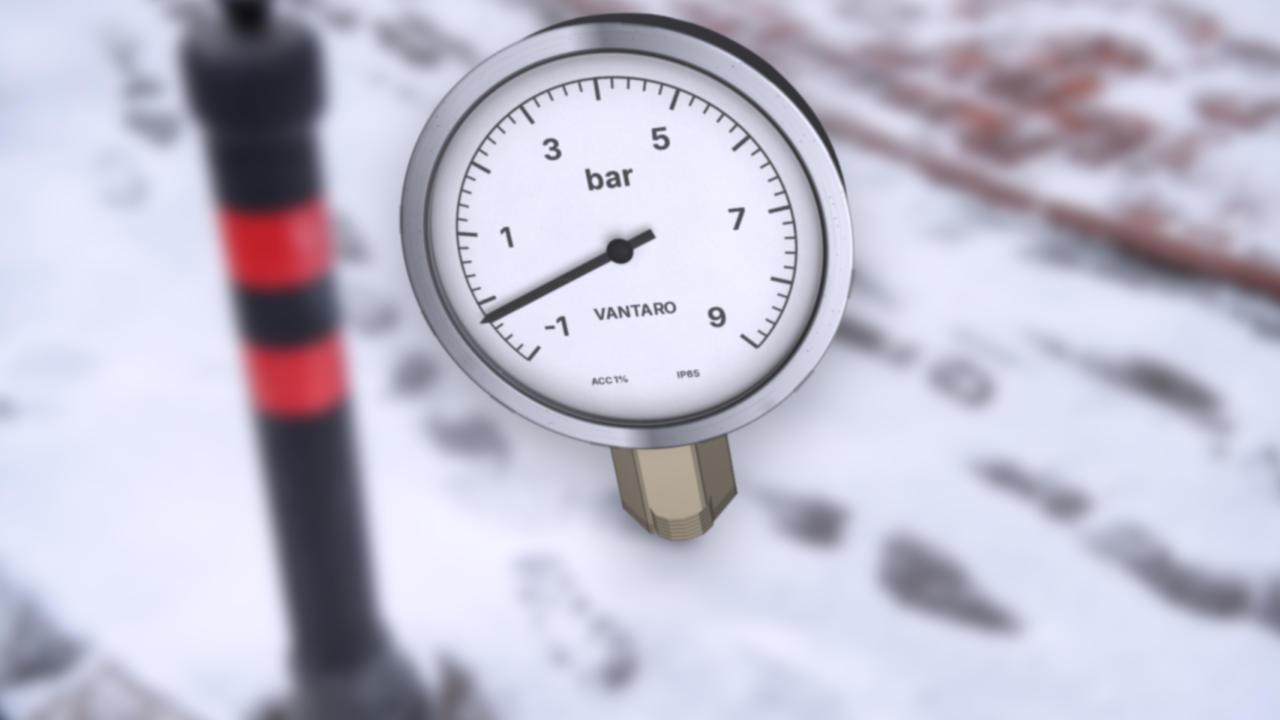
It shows -0.2
